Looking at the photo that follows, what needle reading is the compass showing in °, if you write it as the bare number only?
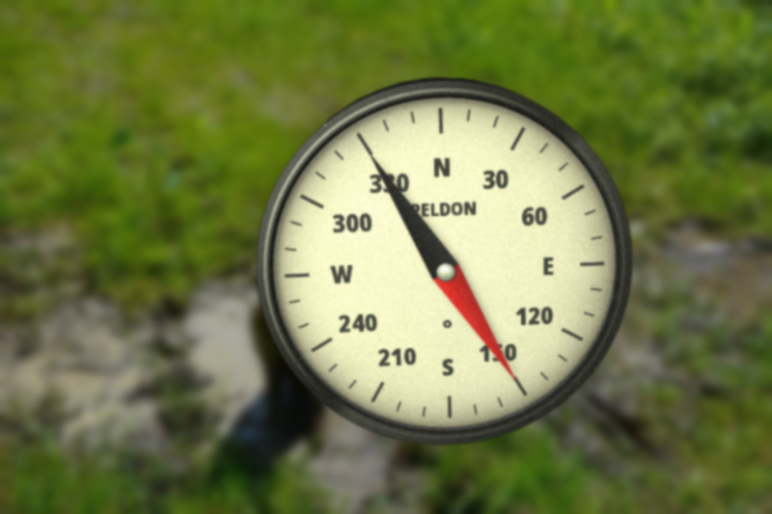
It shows 150
